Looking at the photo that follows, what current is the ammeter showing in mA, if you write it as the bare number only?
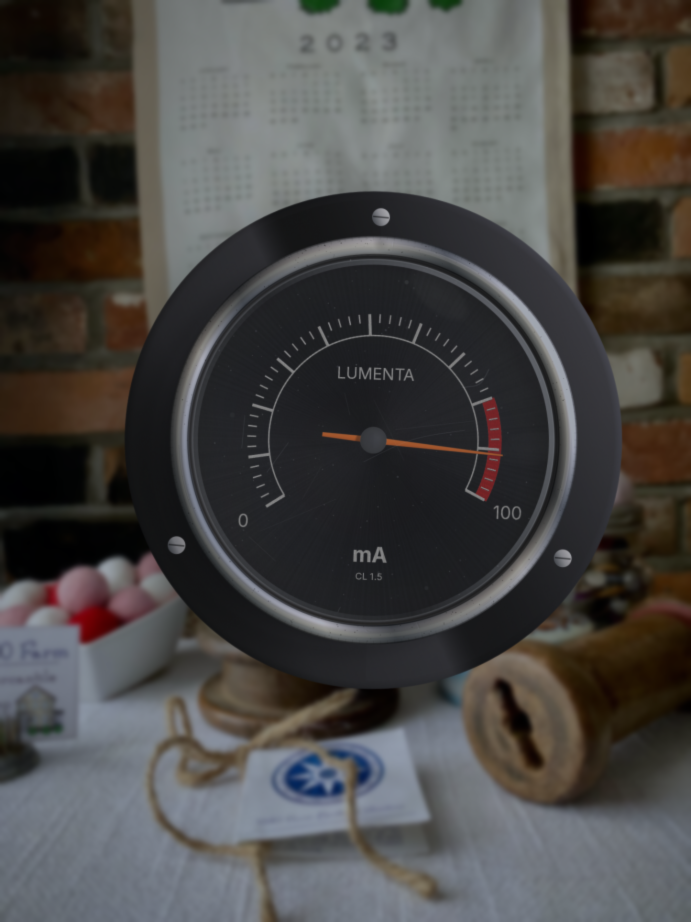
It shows 91
